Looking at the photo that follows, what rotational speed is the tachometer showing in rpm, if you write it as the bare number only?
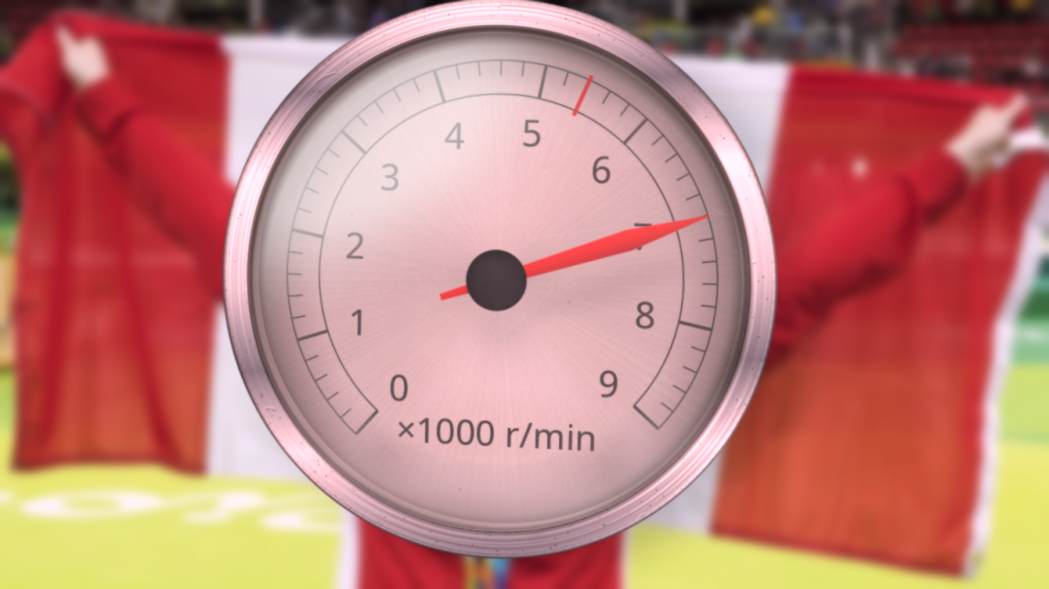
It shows 7000
